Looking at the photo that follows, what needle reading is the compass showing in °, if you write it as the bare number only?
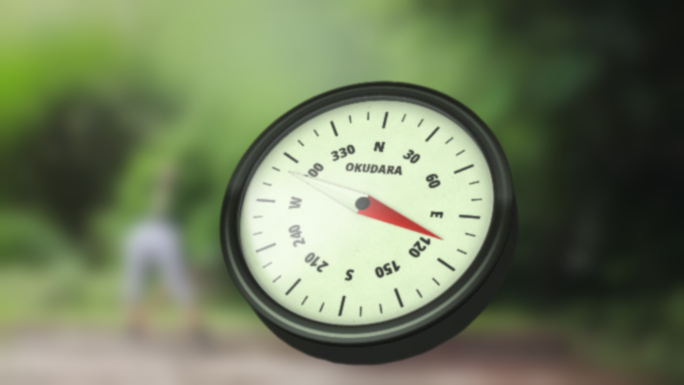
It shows 110
